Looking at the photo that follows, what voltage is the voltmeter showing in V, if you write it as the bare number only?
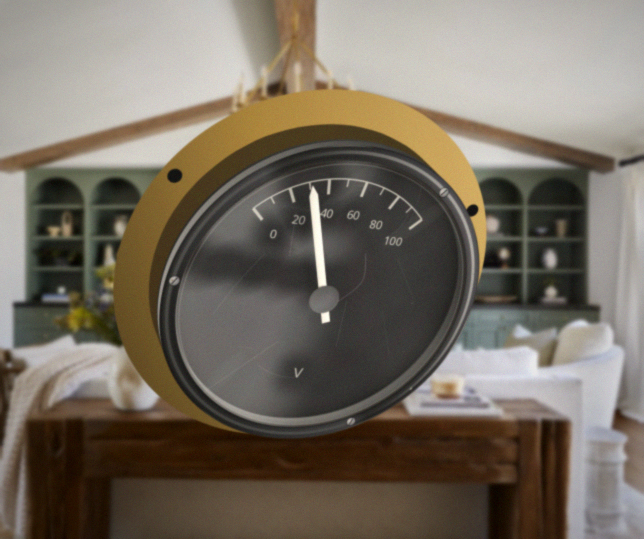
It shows 30
